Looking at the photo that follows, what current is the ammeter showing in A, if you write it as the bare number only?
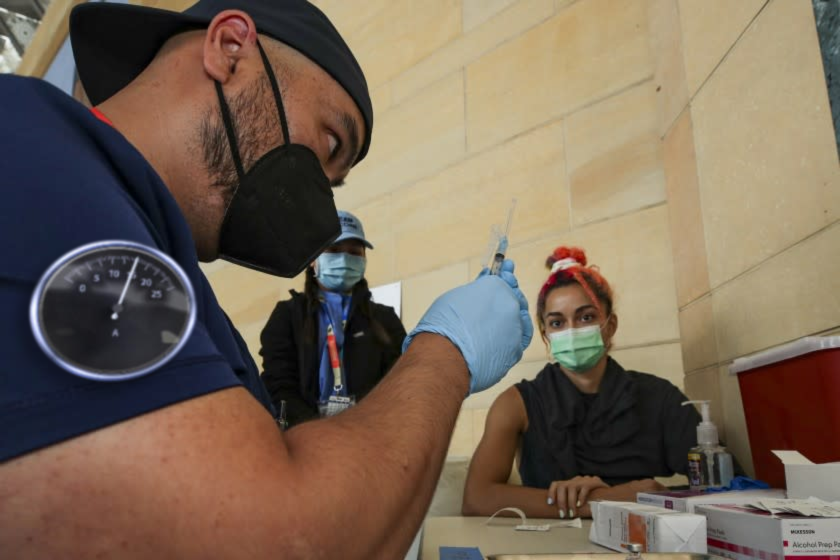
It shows 15
